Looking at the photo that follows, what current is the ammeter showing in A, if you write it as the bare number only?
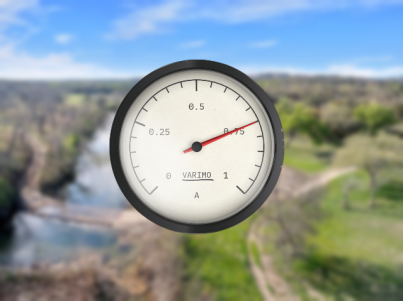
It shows 0.75
